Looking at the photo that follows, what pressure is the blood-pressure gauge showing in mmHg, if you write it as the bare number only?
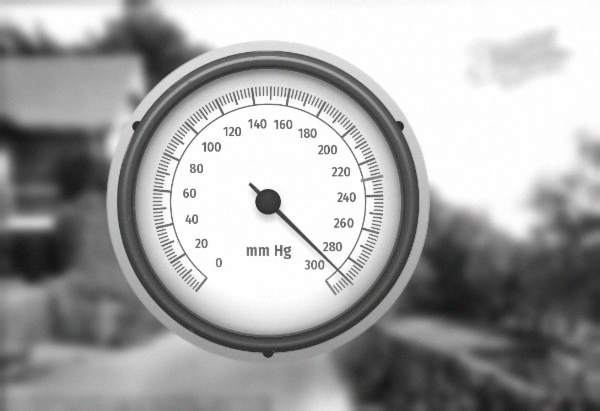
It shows 290
